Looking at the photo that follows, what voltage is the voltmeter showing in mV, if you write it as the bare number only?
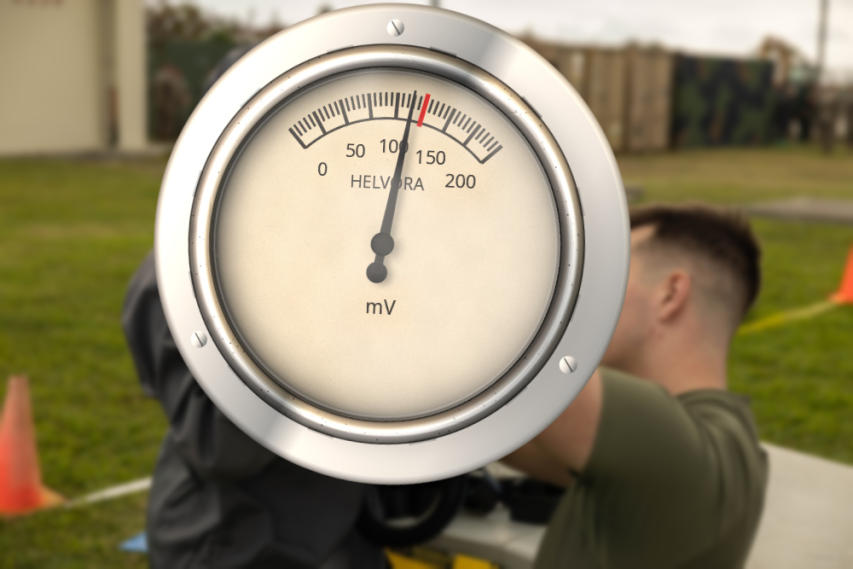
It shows 115
